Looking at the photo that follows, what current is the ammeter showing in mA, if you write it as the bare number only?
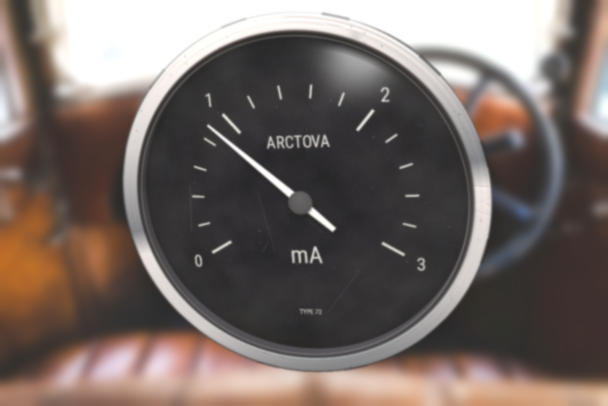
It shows 0.9
